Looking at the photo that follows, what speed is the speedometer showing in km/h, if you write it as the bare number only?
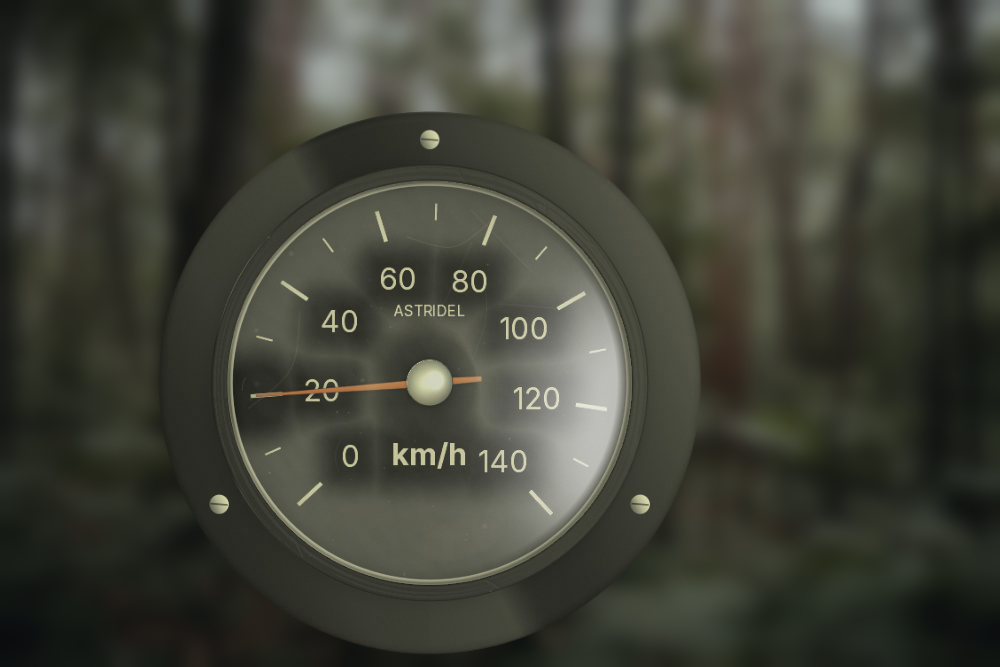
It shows 20
